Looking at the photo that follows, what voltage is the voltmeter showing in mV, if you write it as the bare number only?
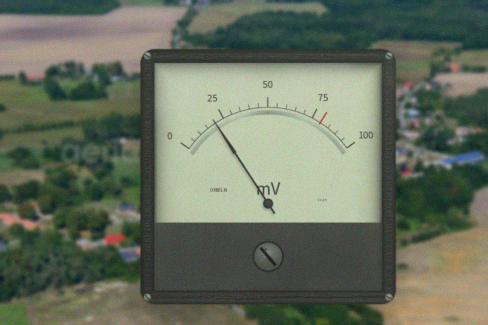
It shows 20
